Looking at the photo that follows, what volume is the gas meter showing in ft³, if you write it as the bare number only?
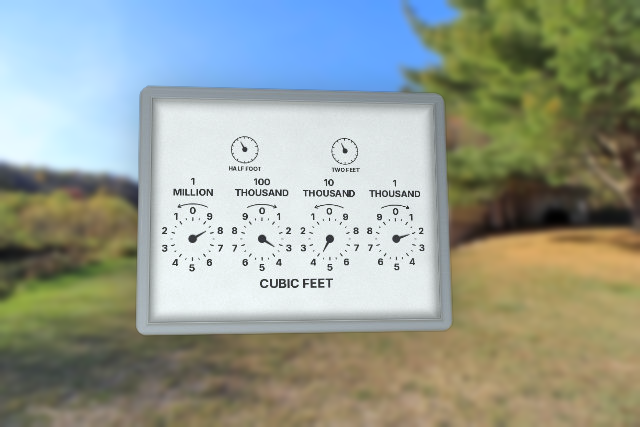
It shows 834200
